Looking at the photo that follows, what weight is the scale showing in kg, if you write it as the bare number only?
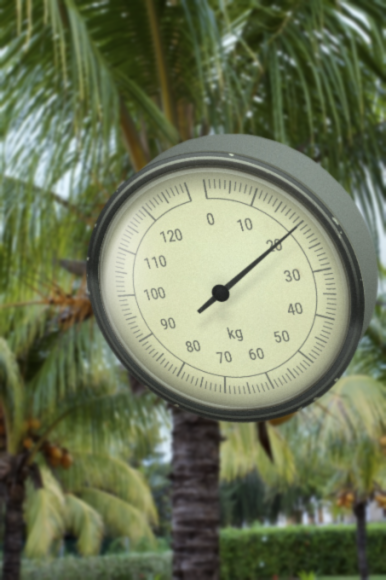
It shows 20
